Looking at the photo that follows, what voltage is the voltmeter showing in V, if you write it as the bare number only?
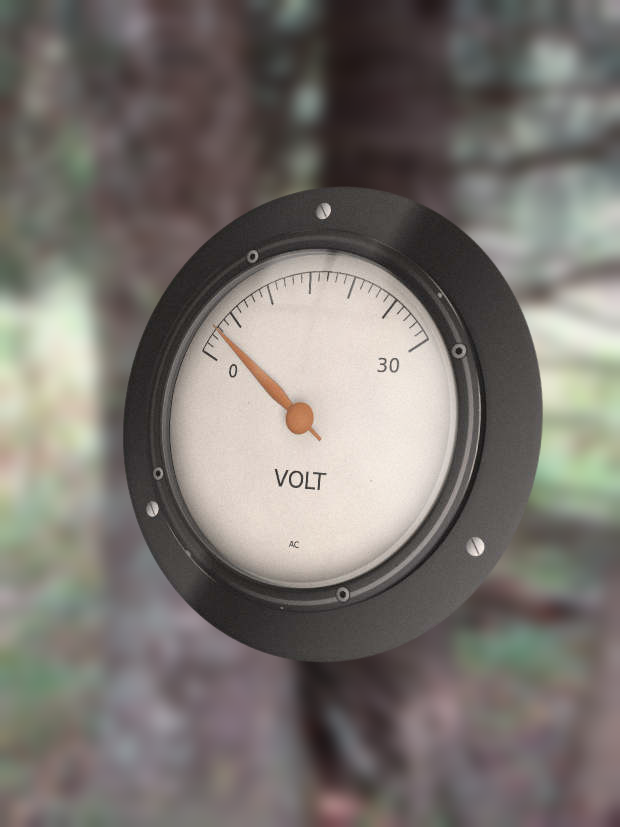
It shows 3
